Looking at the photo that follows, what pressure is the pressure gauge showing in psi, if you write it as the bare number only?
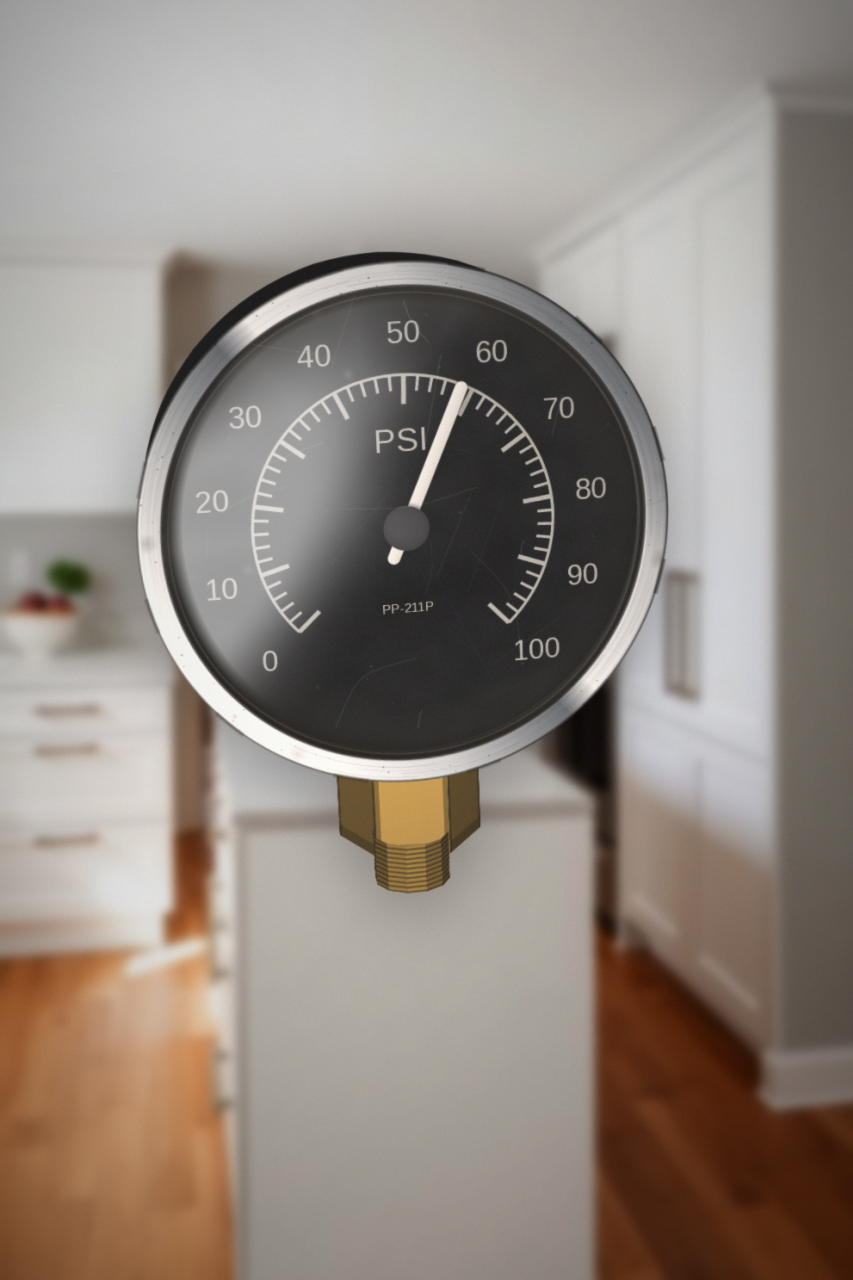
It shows 58
